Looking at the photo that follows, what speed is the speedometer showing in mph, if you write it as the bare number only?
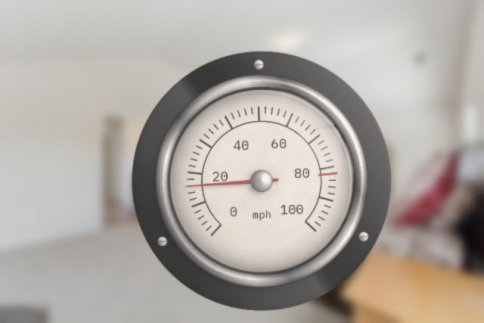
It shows 16
